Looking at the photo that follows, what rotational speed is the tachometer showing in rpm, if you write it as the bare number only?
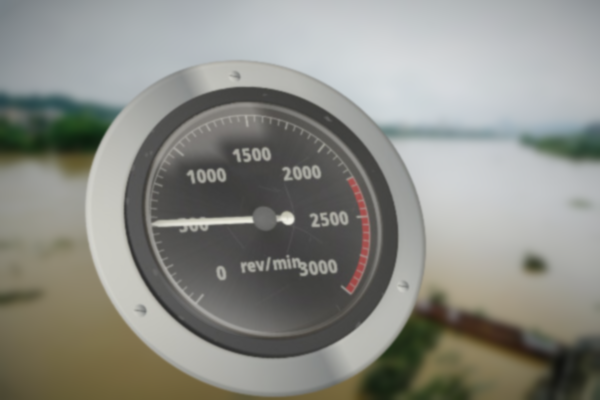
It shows 500
